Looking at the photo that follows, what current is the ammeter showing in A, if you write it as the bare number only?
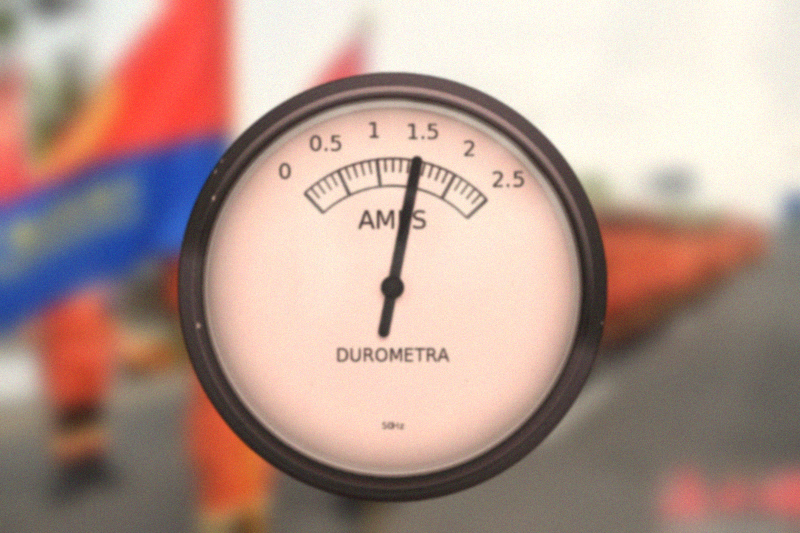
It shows 1.5
